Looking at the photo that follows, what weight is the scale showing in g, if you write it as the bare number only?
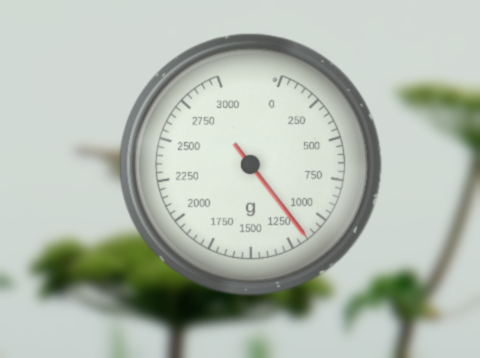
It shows 1150
